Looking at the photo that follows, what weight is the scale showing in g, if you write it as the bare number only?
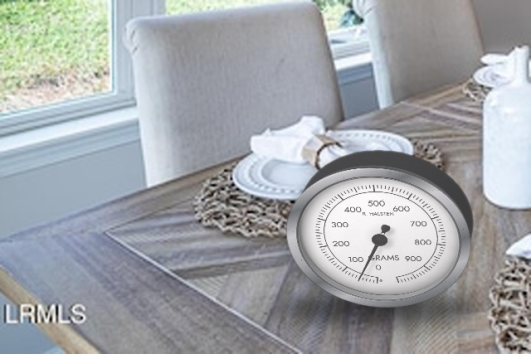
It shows 50
